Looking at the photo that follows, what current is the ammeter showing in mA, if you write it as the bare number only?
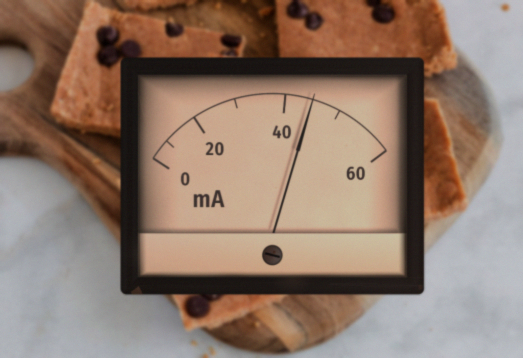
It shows 45
